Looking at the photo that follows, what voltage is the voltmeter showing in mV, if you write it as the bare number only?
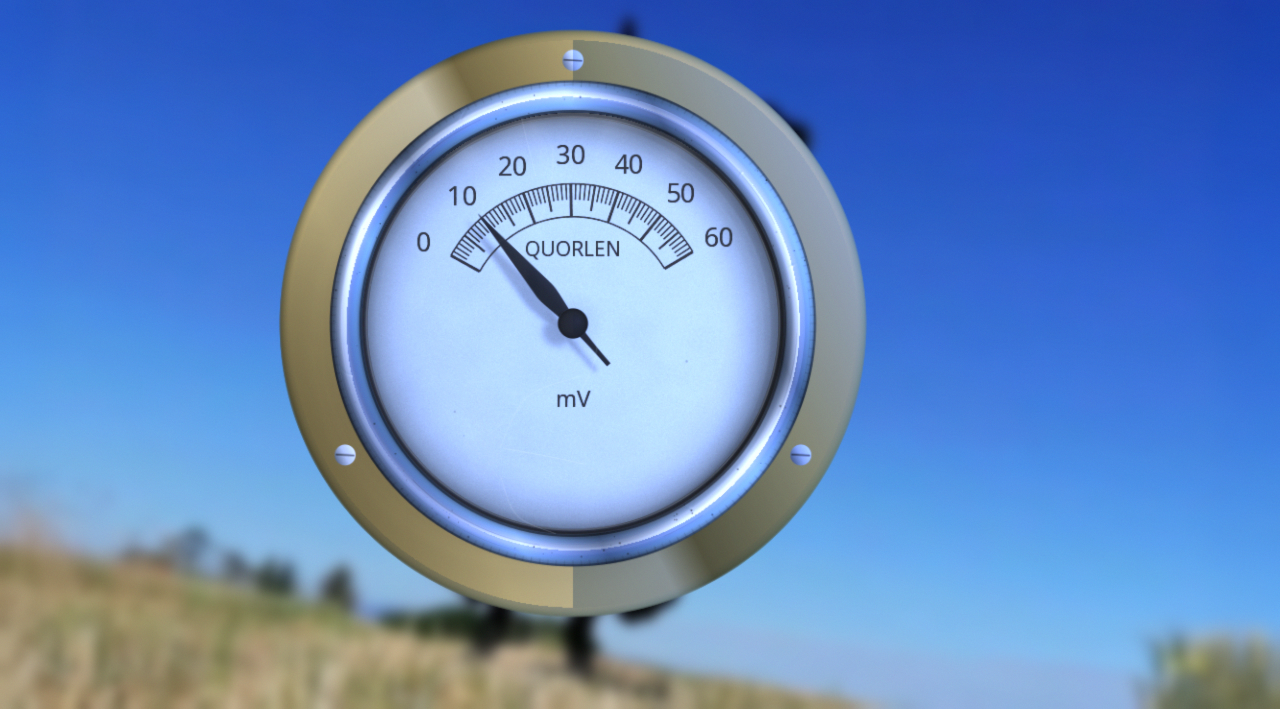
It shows 10
